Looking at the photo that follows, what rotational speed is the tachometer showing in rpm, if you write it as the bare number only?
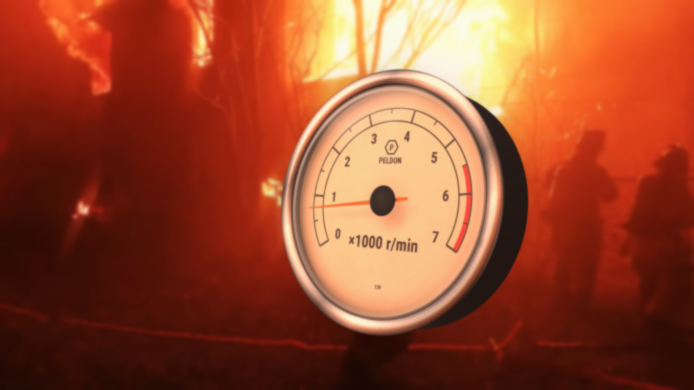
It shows 750
